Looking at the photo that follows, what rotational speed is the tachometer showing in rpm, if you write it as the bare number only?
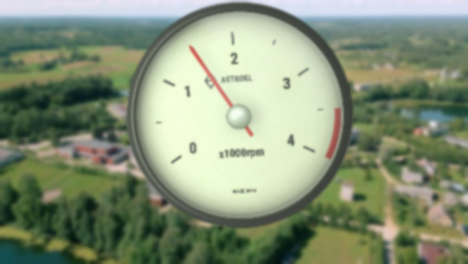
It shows 1500
